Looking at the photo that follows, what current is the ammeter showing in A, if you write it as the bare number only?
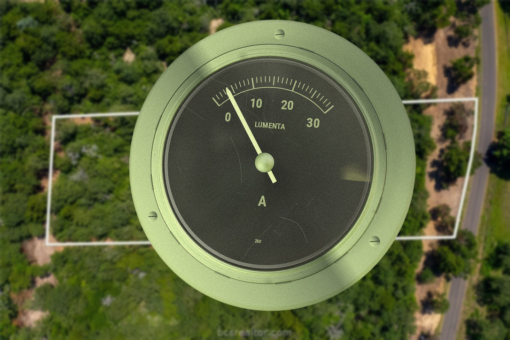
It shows 4
